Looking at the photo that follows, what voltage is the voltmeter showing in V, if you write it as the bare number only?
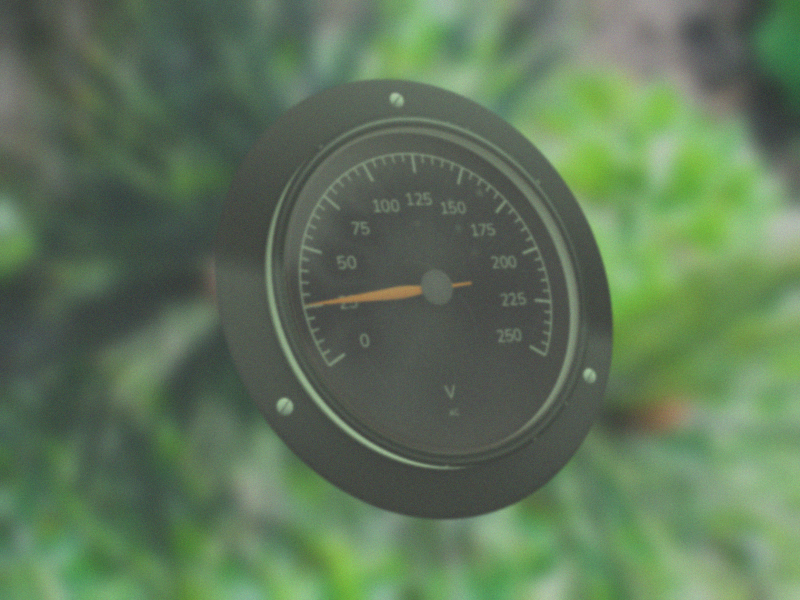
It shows 25
